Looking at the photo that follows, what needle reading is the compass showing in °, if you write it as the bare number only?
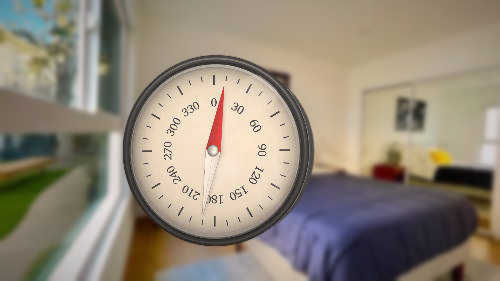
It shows 10
